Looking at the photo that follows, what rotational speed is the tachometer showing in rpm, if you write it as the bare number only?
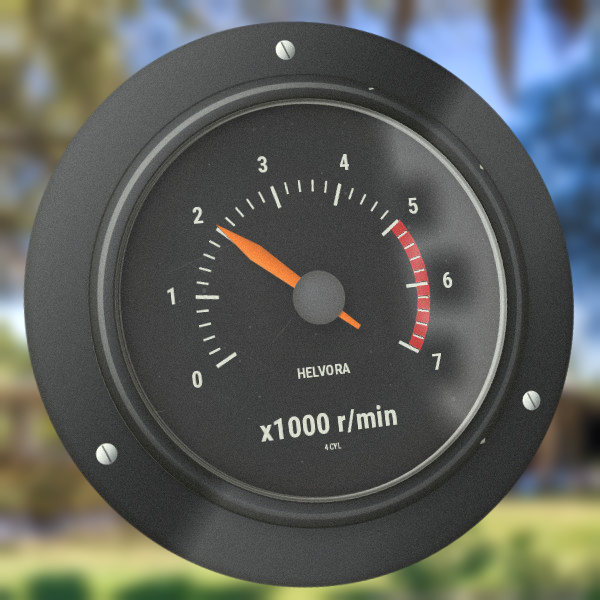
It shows 2000
